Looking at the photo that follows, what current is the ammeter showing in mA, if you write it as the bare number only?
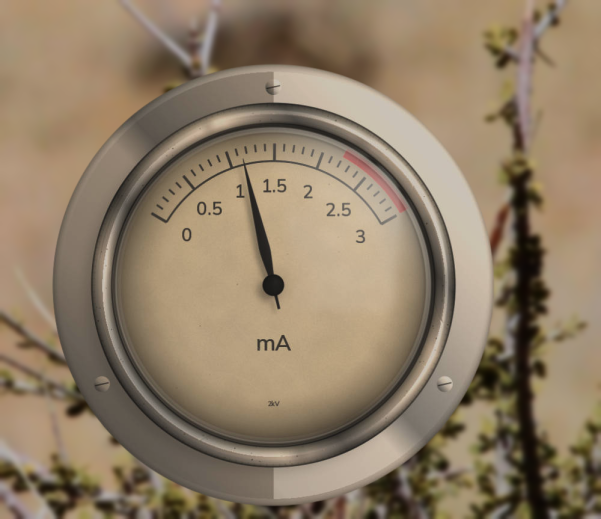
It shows 1.15
